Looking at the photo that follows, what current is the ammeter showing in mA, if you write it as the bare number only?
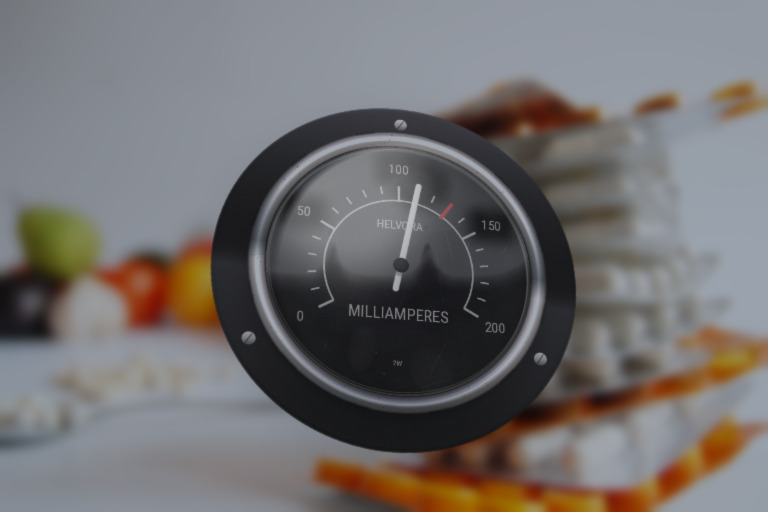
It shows 110
